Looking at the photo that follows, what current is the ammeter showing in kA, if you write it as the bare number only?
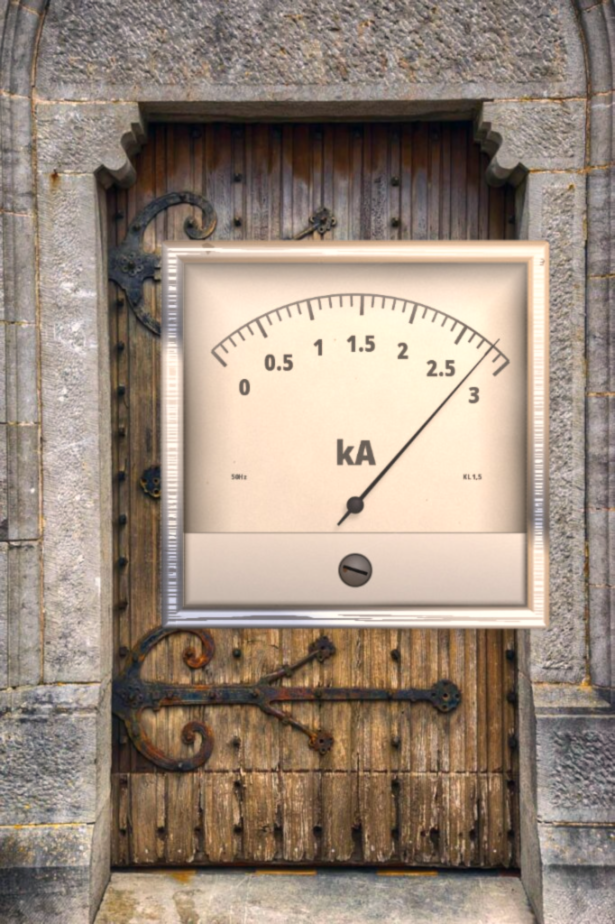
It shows 2.8
